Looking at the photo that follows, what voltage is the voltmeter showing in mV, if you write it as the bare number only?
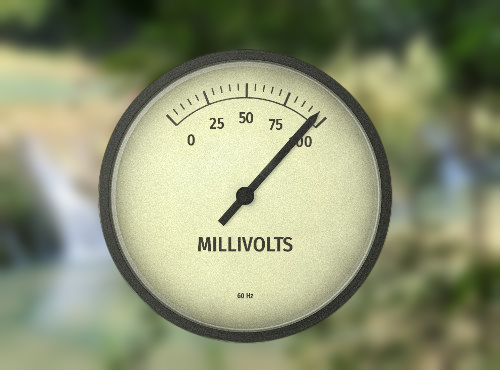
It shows 95
